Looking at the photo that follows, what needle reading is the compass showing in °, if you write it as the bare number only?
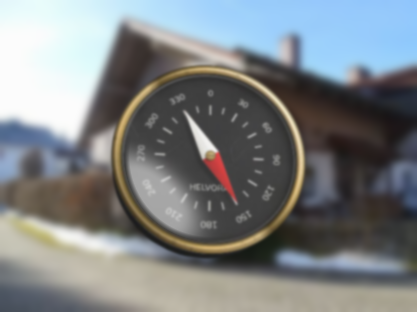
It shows 150
